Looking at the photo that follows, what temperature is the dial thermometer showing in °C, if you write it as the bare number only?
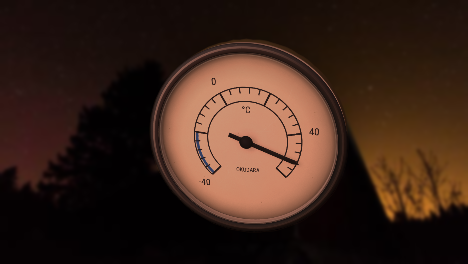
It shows 52
